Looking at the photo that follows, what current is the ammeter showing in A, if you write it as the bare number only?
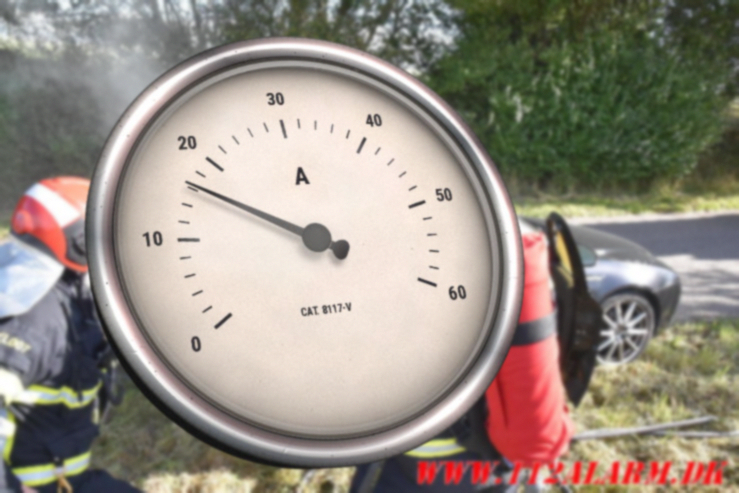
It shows 16
